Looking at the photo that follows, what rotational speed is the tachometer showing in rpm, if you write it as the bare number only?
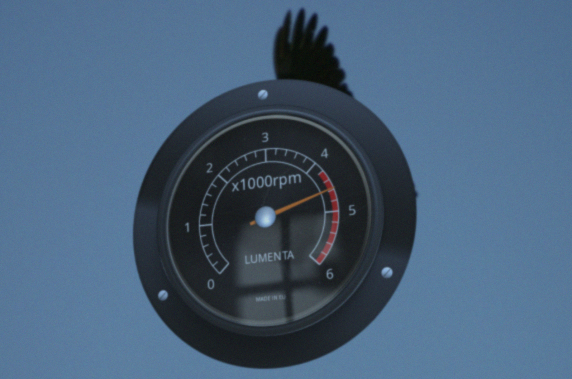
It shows 4600
